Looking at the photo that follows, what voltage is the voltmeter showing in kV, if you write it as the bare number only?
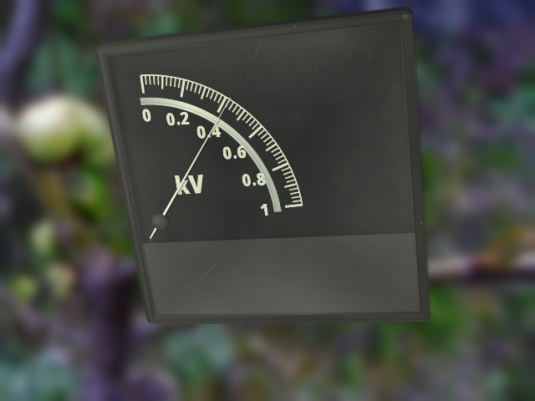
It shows 0.42
